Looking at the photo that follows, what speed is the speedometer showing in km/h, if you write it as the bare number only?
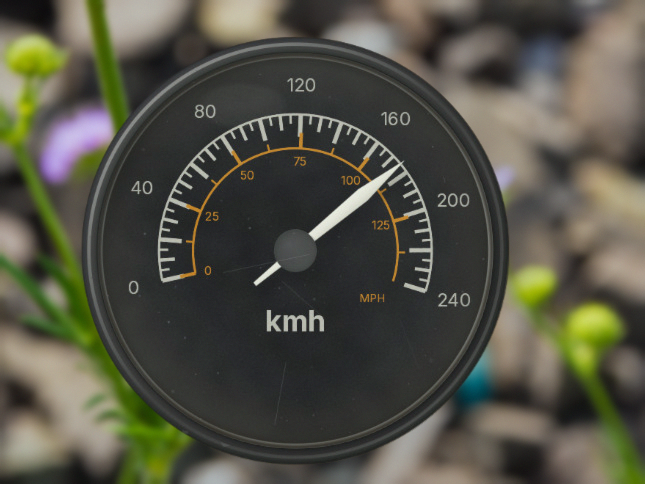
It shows 175
